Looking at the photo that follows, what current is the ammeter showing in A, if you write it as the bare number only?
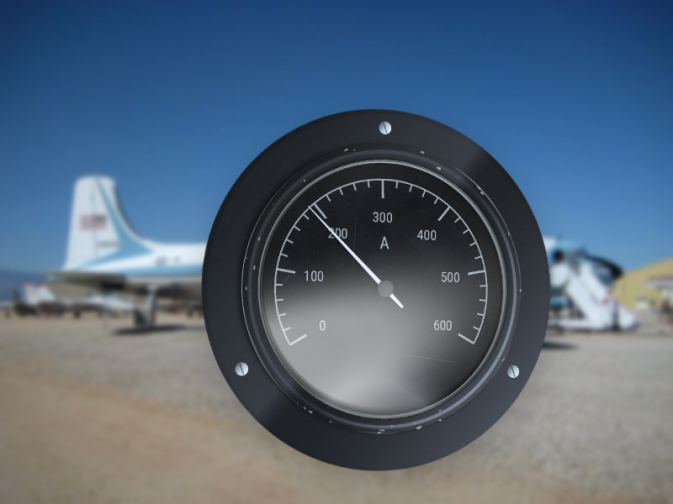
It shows 190
